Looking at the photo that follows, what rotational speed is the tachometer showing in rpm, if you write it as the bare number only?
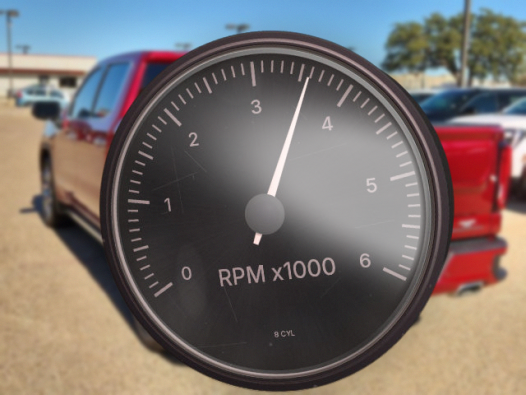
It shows 3600
